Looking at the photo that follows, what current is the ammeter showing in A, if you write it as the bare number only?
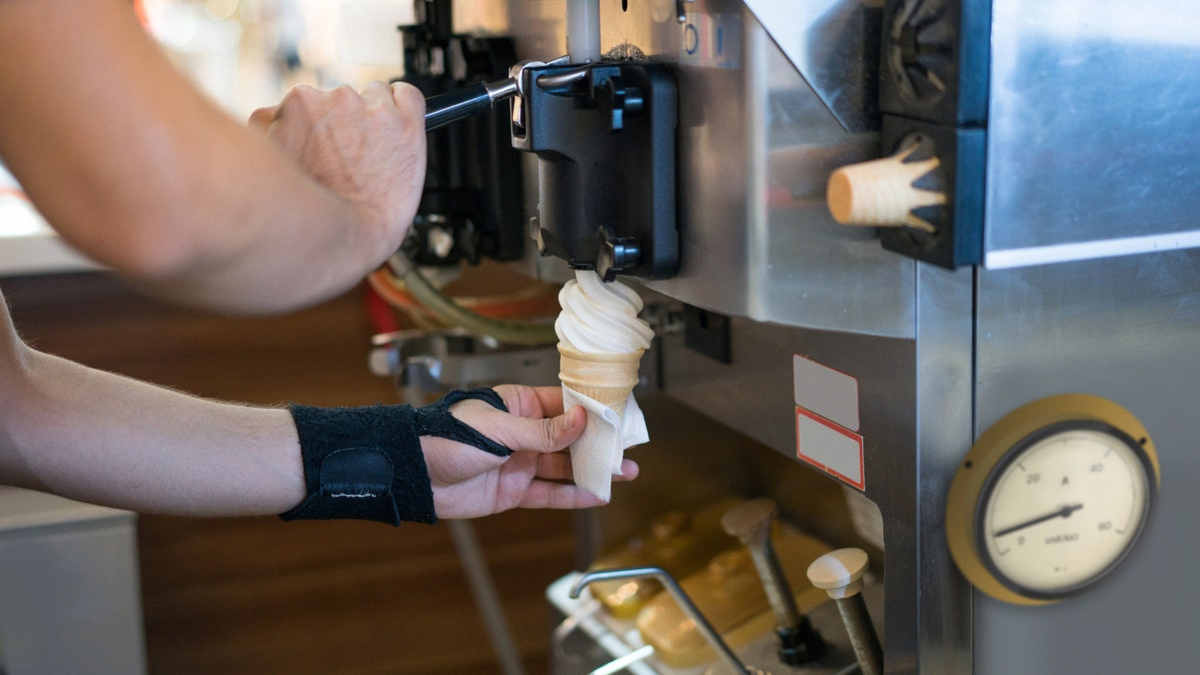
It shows 5
